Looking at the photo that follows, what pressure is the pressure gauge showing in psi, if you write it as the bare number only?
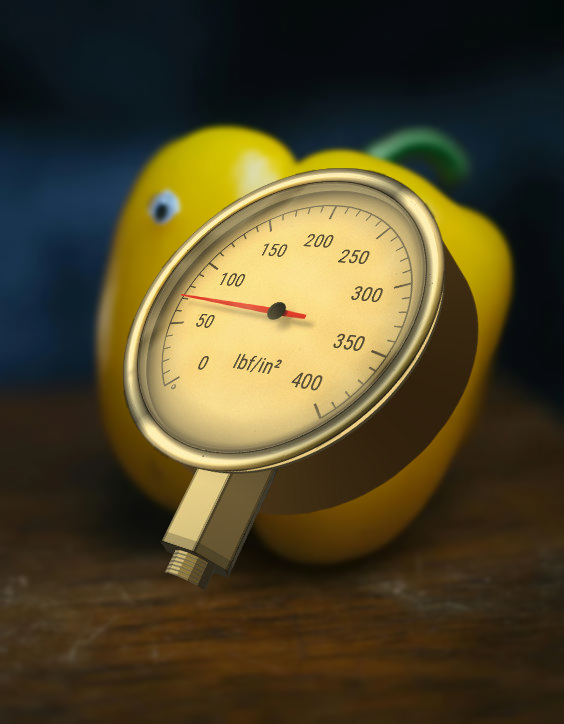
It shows 70
